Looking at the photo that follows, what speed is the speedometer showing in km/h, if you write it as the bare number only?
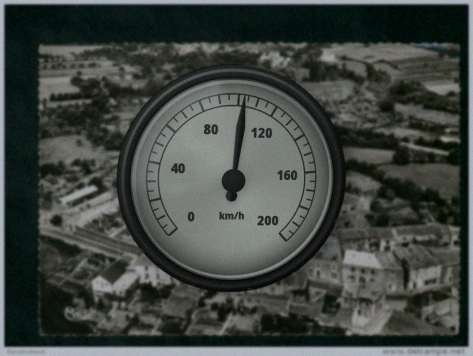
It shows 102.5
